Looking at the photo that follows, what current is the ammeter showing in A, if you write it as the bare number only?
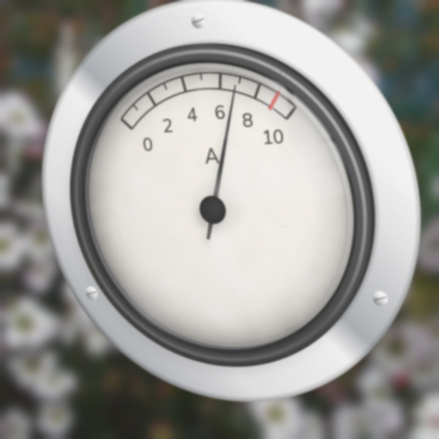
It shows 7
